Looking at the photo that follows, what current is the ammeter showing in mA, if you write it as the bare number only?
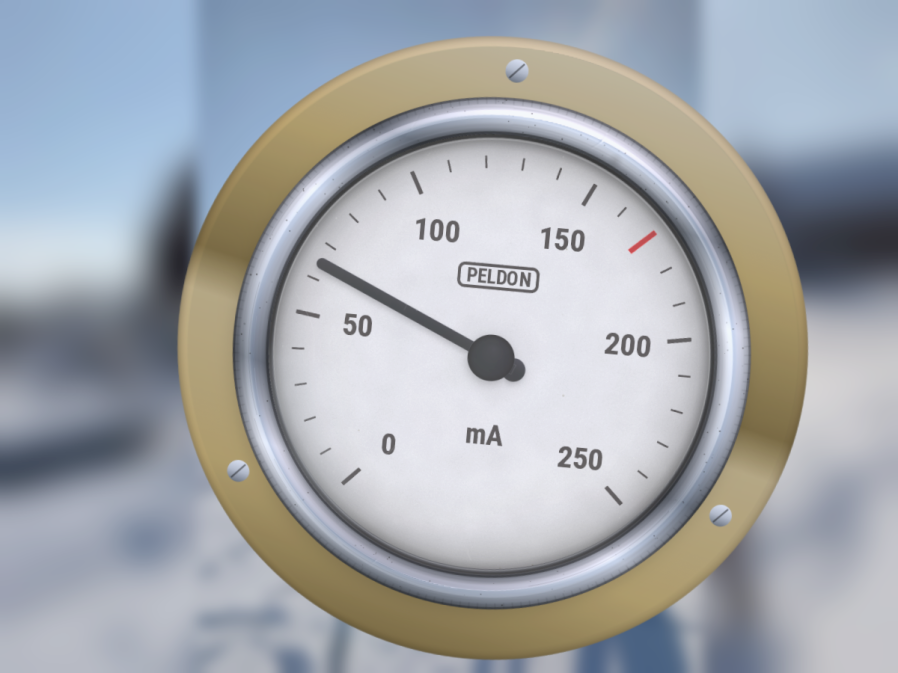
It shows 65
